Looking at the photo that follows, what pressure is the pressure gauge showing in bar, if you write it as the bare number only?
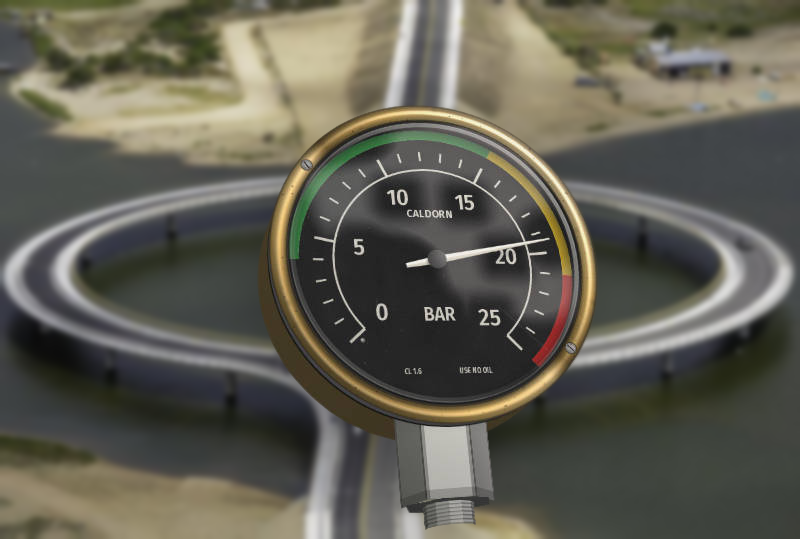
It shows 19.5
